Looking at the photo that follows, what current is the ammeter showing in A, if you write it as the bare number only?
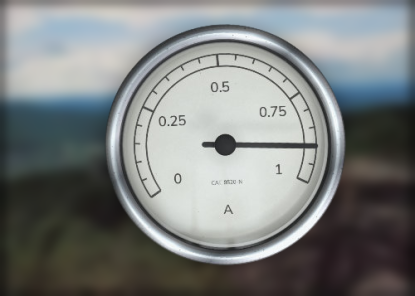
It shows 0.9
